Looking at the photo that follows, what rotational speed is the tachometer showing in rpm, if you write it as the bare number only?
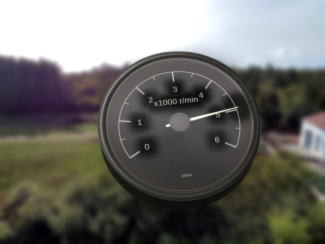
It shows 5000
